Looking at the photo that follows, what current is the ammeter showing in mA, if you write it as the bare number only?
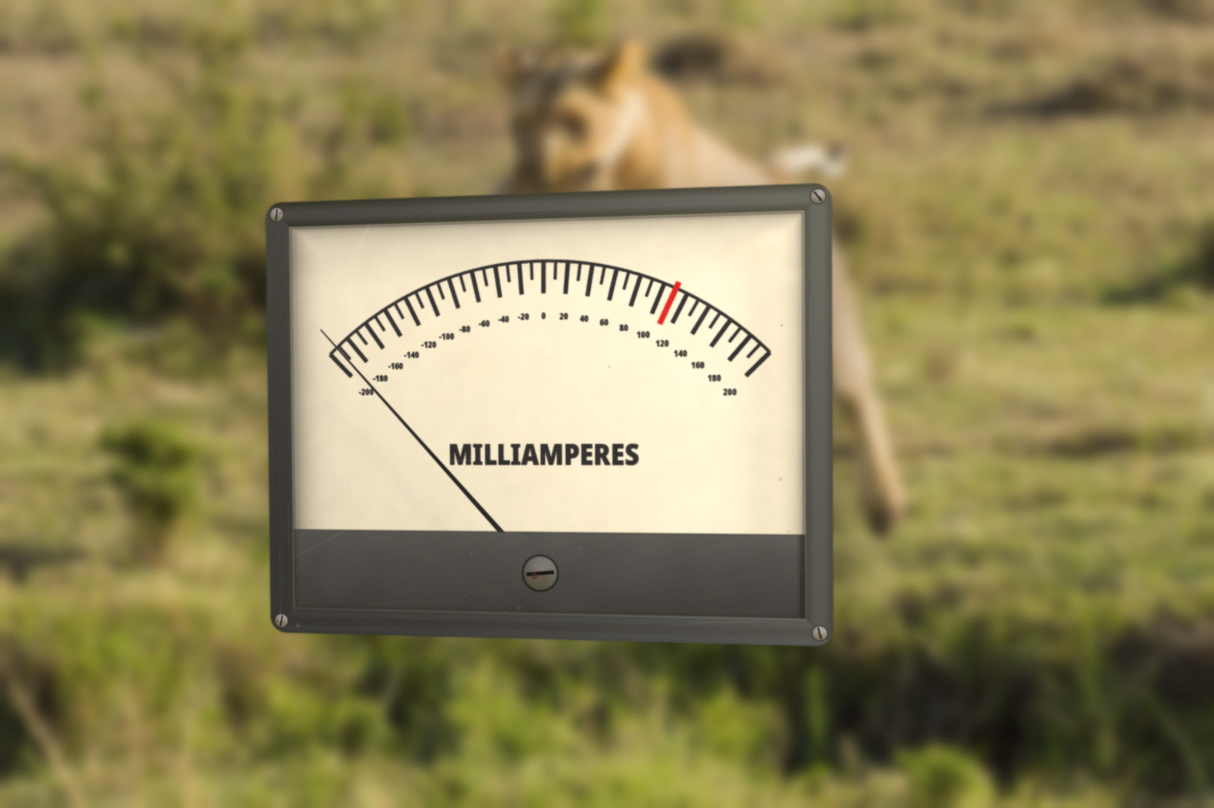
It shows -190
